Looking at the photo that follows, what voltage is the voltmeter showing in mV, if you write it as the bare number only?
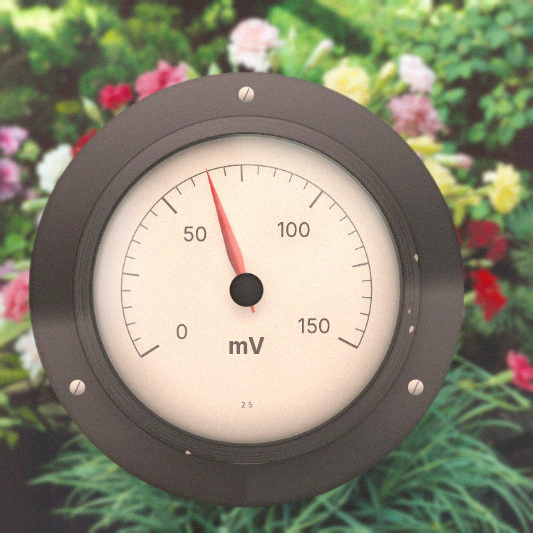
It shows 65
